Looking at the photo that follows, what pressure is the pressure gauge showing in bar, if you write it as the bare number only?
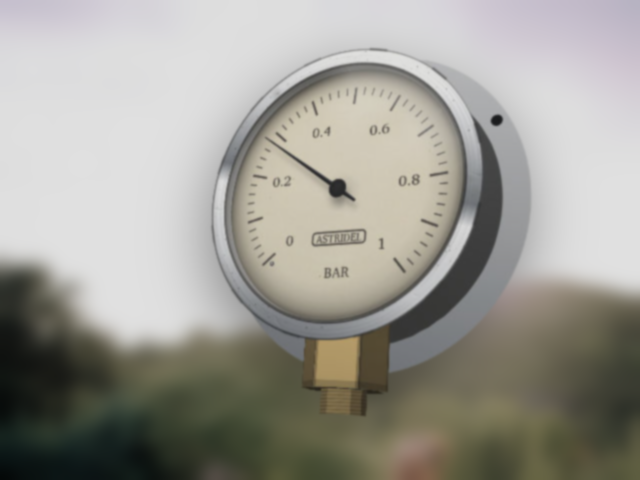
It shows 0.28
